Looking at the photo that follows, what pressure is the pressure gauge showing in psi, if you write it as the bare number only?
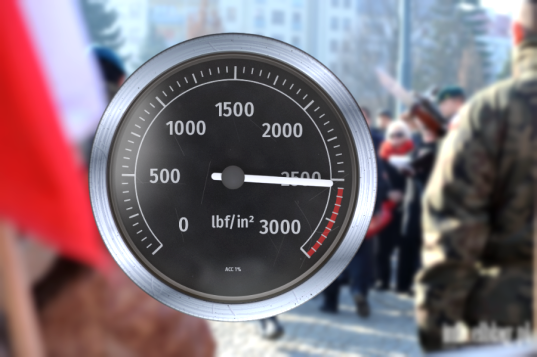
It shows 2525
